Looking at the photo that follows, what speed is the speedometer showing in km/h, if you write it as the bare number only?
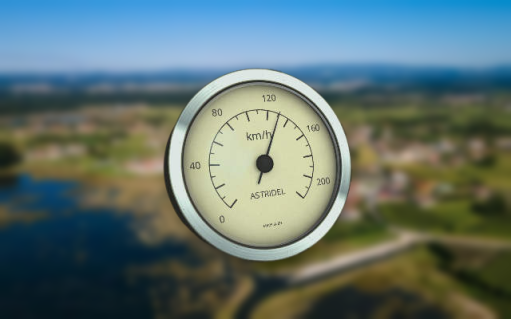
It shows 130
